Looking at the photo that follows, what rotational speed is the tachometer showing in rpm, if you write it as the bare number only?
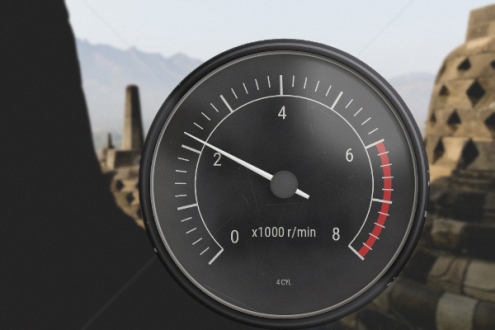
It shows 2200
